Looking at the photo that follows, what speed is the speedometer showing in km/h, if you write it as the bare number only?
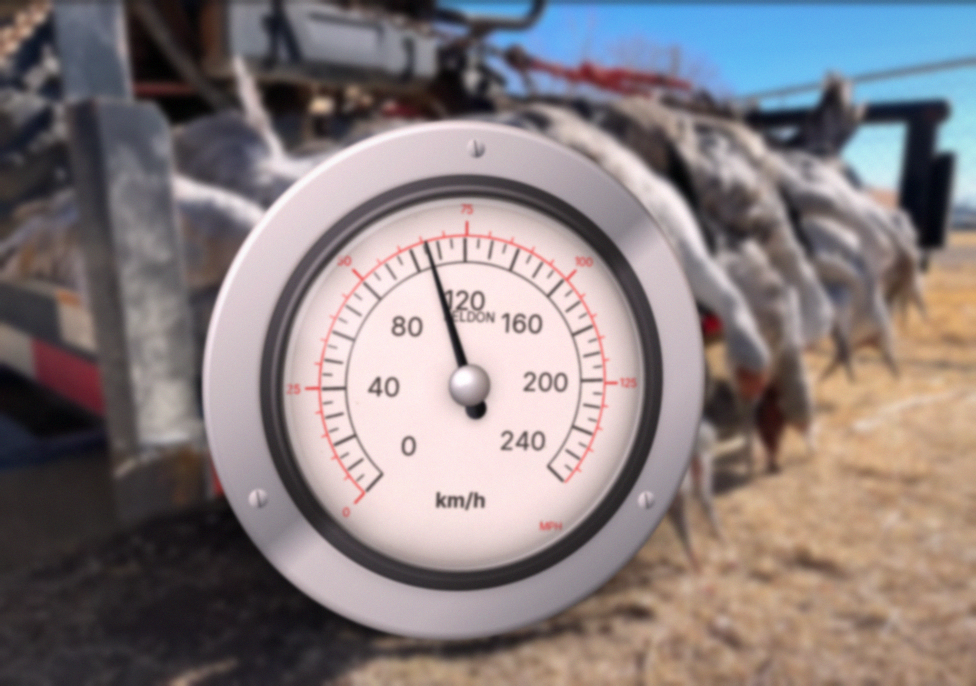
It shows 105
